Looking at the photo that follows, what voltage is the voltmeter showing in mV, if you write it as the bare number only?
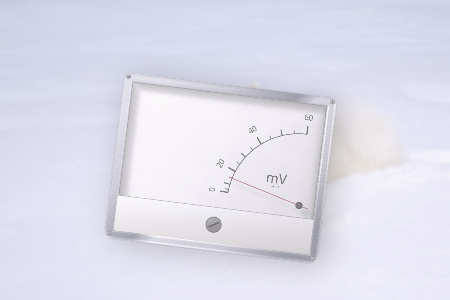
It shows 15
